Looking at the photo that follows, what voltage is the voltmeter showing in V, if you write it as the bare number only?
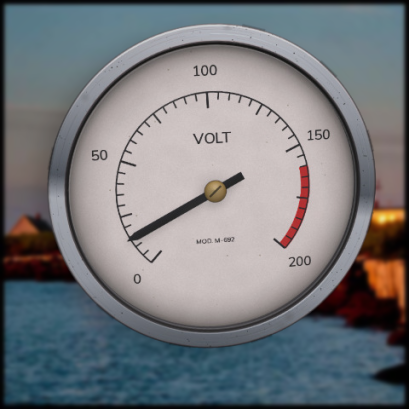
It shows 15
